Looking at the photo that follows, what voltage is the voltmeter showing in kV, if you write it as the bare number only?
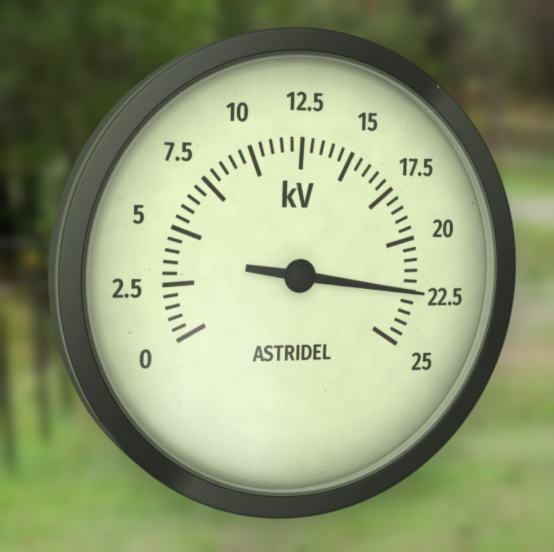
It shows 22.5
